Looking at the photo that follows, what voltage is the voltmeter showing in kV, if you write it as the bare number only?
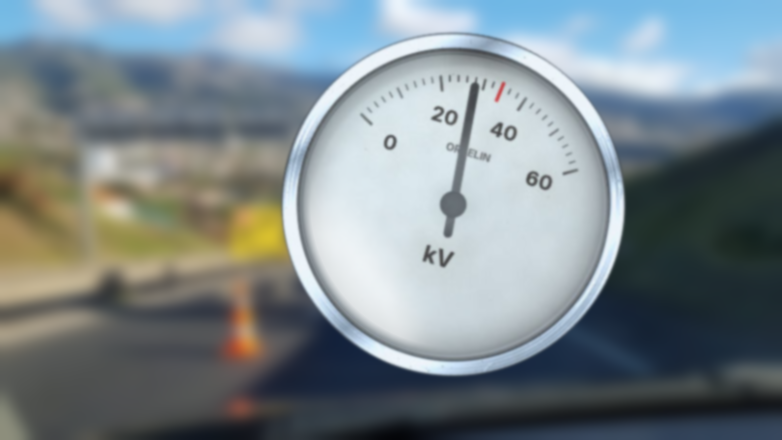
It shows 28
